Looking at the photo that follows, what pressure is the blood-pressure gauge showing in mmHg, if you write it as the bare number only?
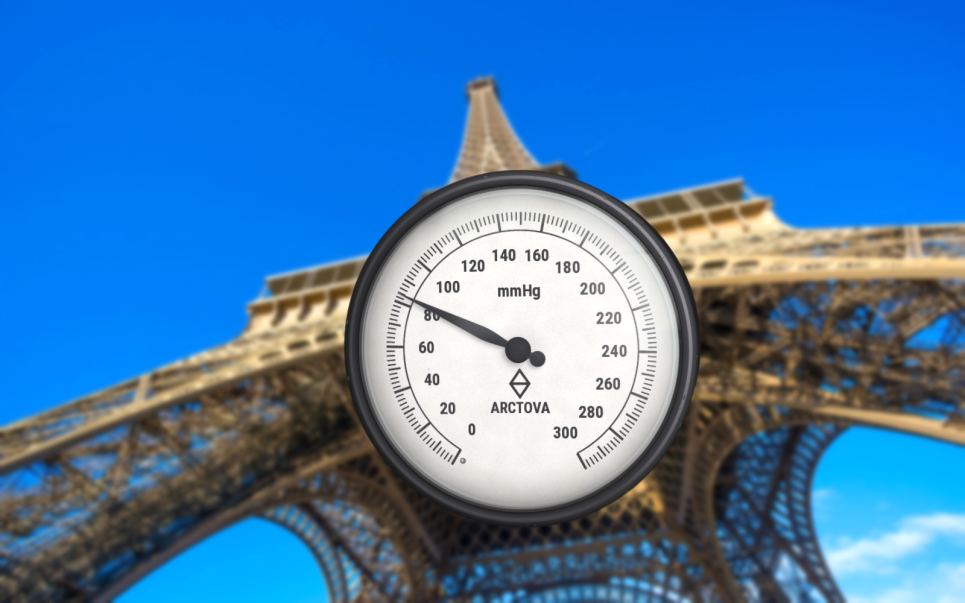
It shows 84
